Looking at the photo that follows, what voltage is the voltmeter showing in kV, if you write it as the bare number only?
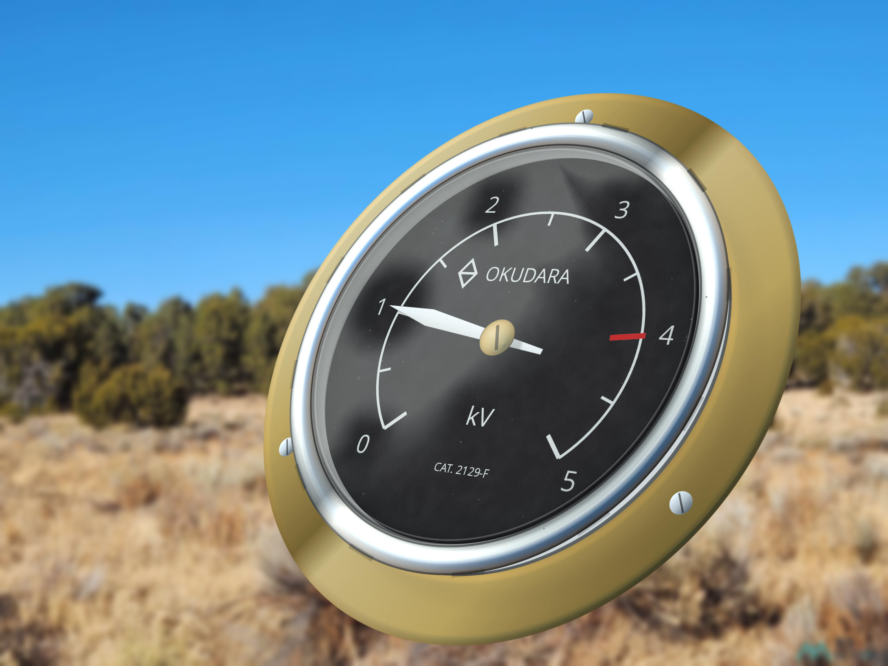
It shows 1
